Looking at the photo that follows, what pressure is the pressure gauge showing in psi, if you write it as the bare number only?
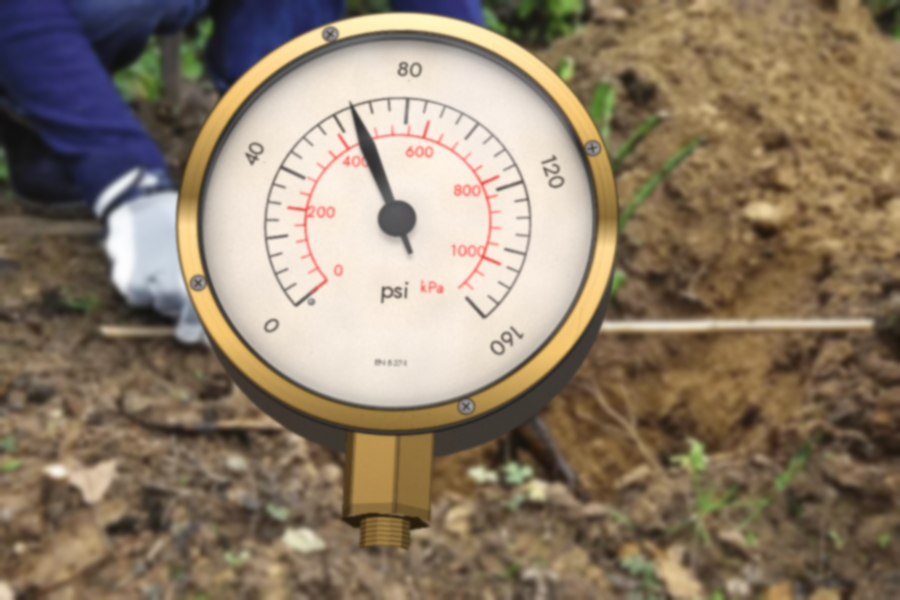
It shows 65
